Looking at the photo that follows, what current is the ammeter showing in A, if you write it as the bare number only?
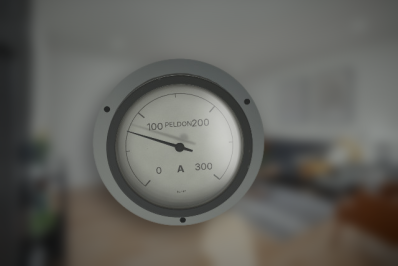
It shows 75
